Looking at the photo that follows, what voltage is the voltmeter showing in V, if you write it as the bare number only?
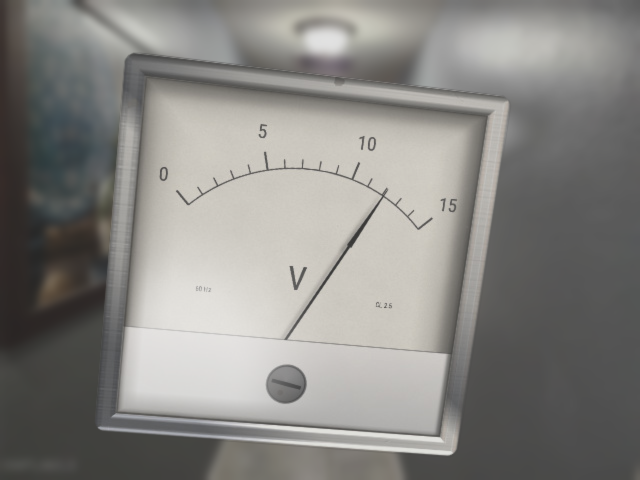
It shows 12
